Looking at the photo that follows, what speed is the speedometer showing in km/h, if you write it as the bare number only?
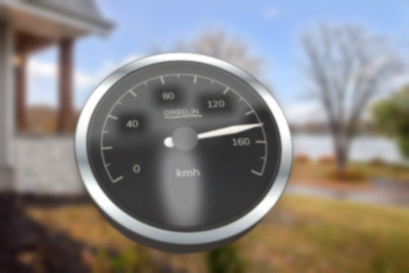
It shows 150
